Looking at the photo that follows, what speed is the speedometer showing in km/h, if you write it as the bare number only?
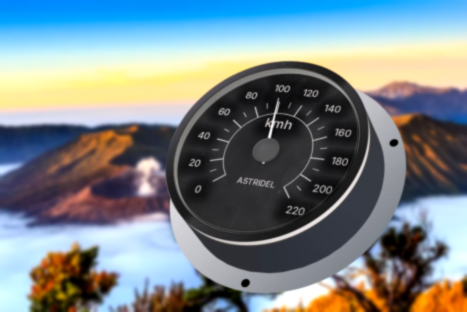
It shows 100
